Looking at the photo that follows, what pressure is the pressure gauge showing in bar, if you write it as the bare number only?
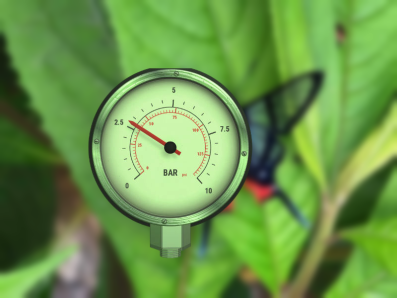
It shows 2.75
